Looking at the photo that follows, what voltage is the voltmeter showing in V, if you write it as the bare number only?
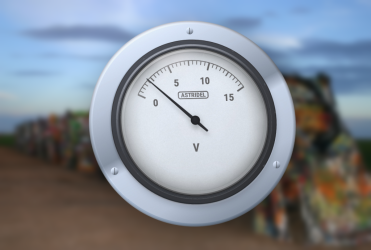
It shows 2
